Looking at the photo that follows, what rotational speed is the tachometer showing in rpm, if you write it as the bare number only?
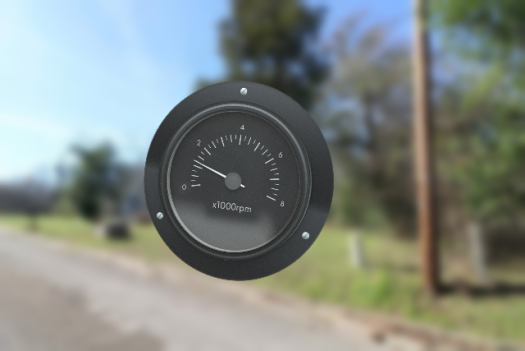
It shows 1250
